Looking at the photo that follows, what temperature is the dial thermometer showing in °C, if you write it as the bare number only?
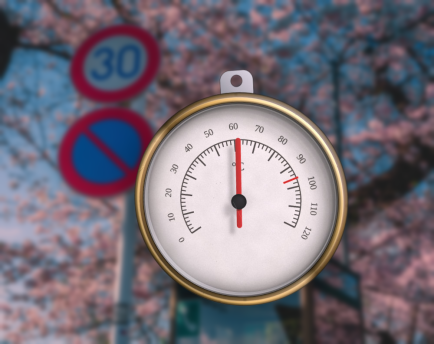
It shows 62
